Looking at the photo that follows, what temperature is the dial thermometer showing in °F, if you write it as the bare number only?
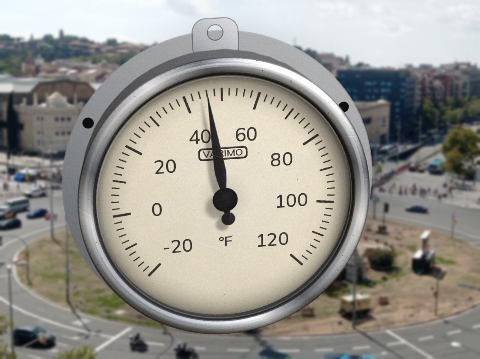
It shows 46
